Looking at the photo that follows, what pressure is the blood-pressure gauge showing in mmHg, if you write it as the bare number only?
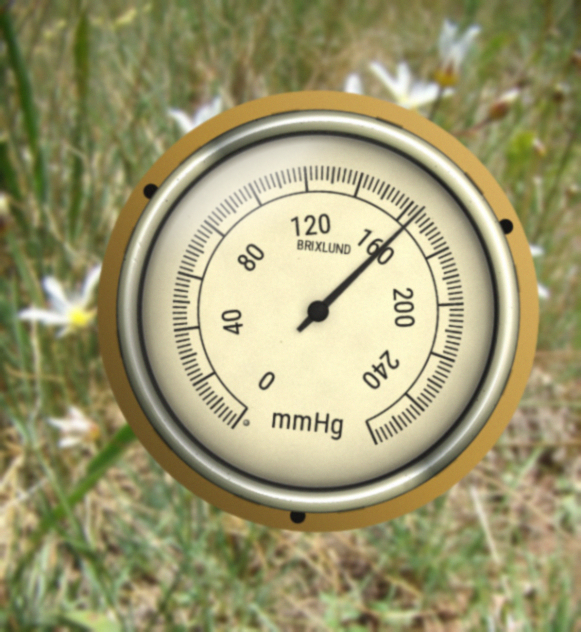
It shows 164
